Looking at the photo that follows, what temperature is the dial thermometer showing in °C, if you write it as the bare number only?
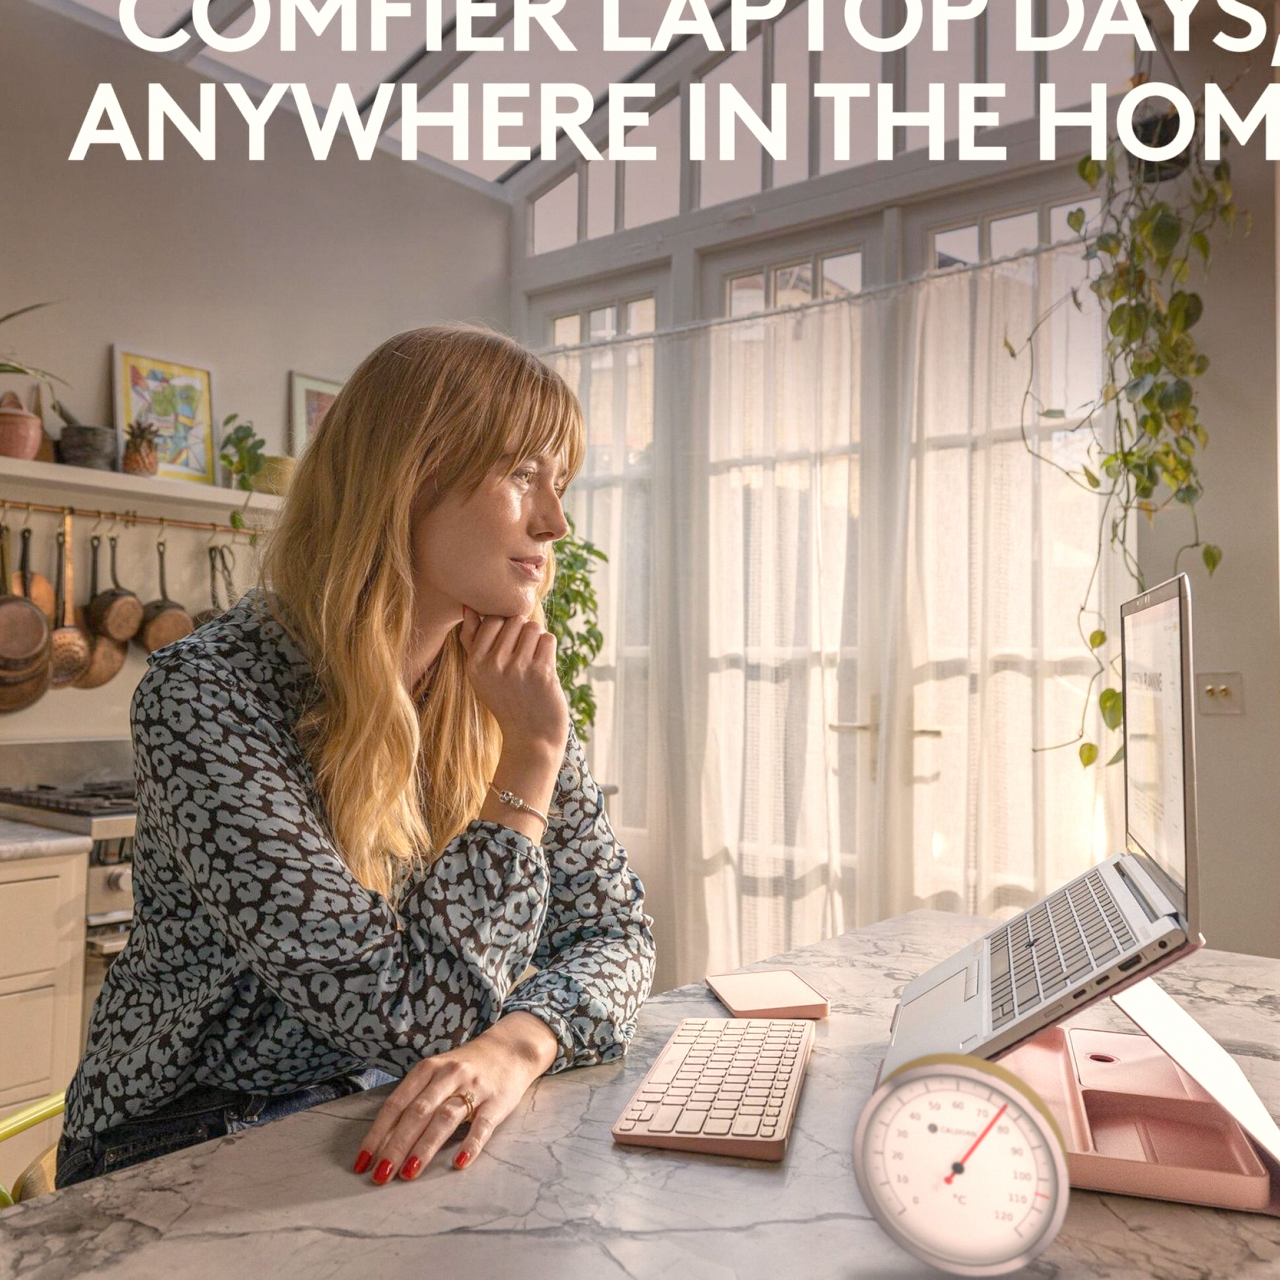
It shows 75
